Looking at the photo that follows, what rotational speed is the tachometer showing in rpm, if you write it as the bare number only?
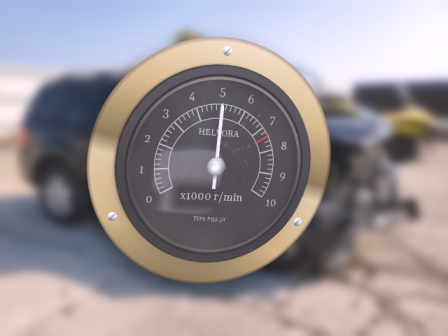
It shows 5000
